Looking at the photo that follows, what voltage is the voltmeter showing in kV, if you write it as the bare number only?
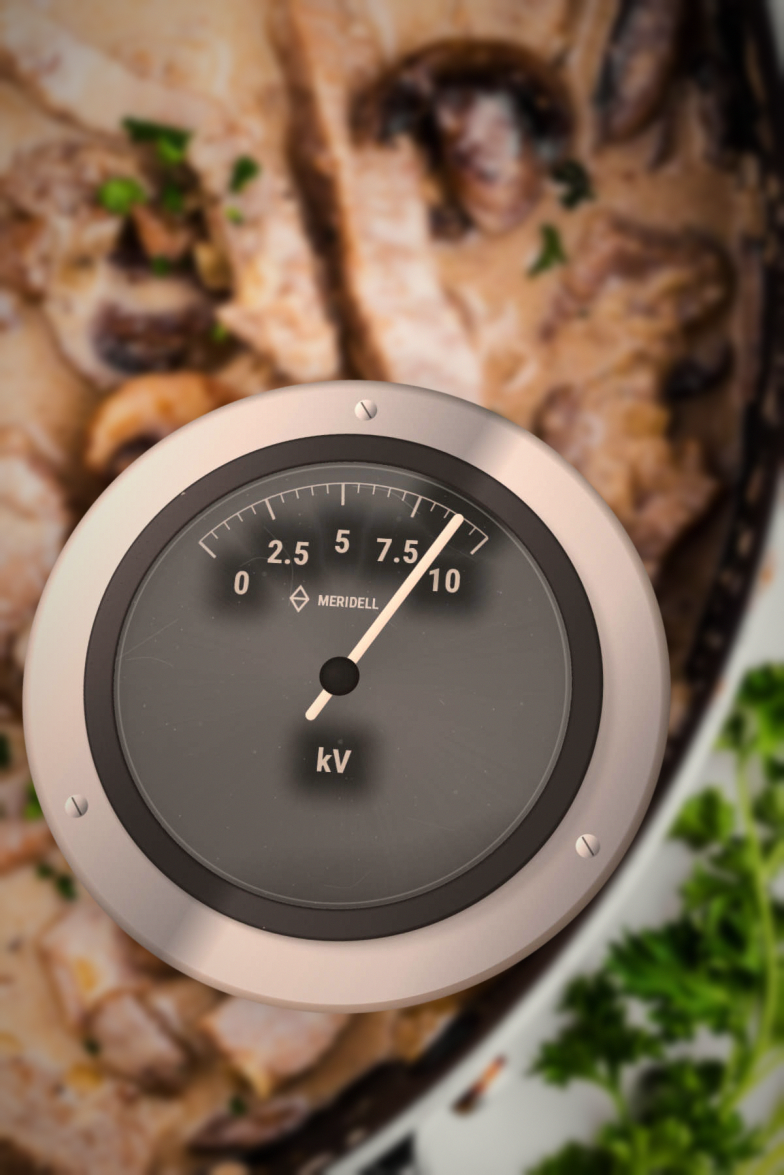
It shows 9
